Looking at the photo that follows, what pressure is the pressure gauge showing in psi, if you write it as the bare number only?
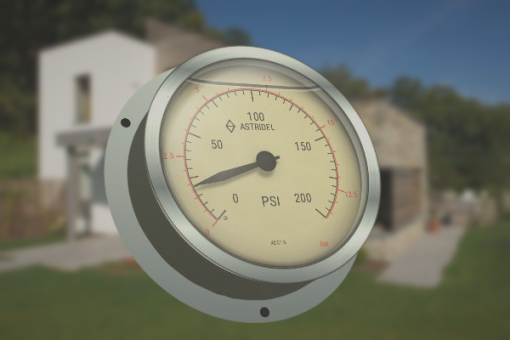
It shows 20
